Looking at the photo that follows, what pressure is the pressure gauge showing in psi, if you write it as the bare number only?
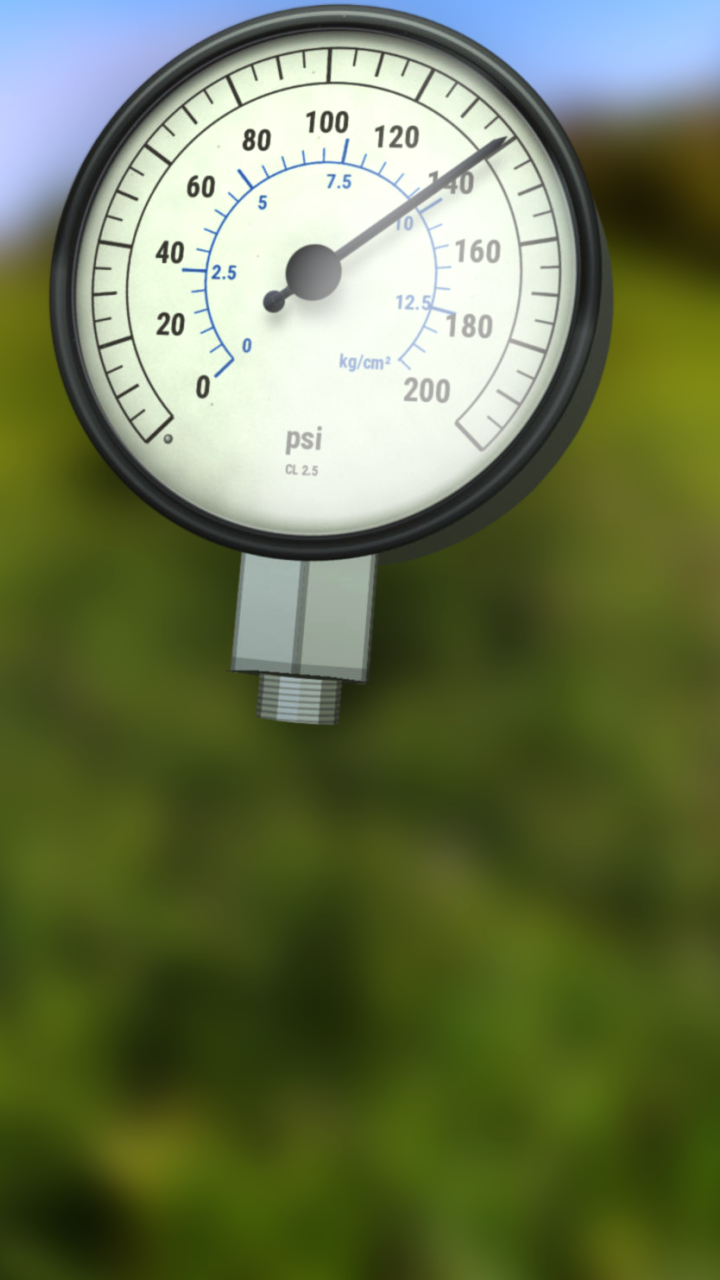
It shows 140
